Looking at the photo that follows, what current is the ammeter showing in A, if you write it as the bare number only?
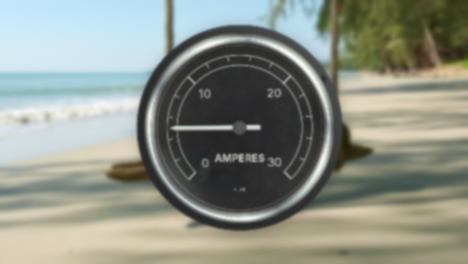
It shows 5
